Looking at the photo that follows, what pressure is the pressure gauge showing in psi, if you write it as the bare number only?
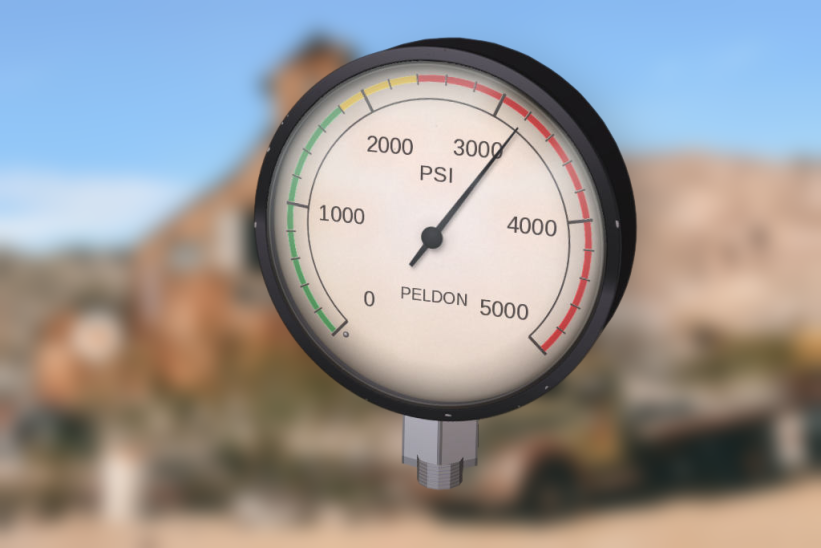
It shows 3200
